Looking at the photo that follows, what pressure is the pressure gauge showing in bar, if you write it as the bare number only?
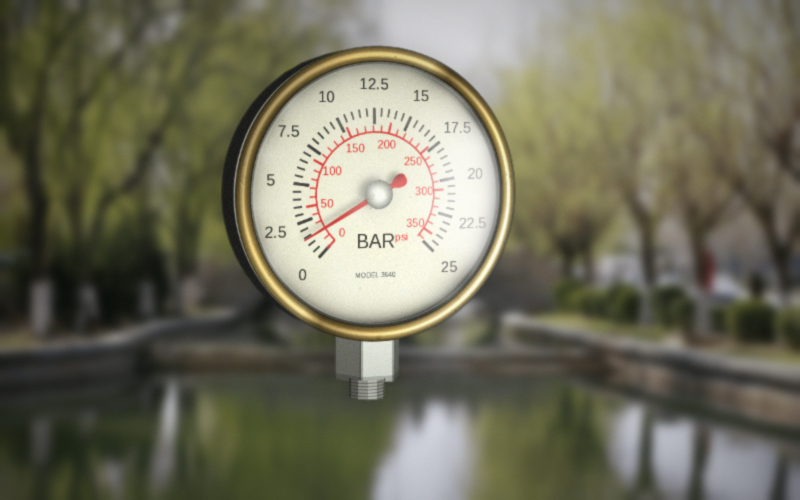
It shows 1.5
